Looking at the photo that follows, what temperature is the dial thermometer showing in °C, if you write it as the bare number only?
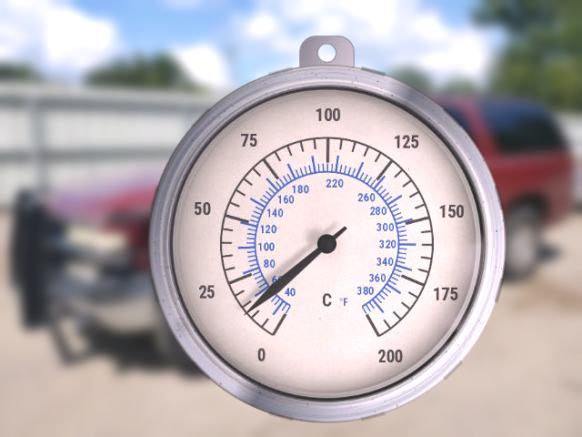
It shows 12.5
